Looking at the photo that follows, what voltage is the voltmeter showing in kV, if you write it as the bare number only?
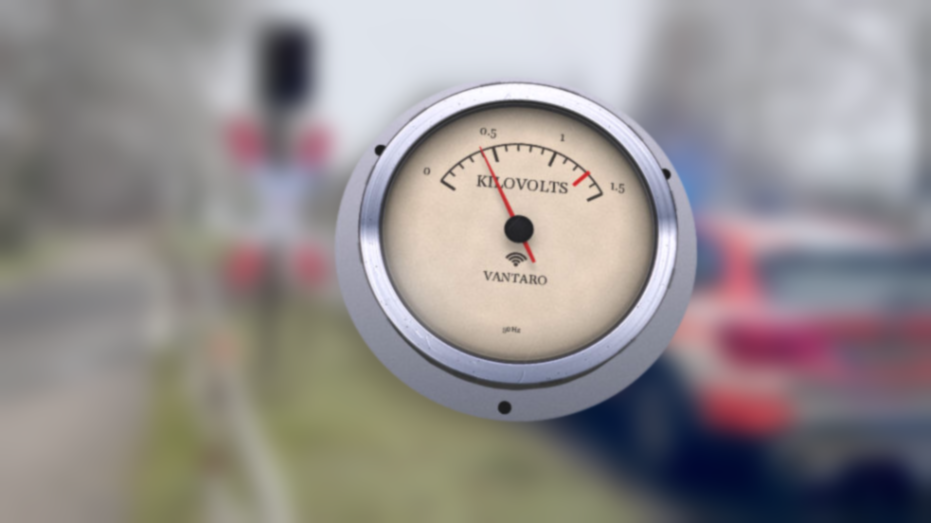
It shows 0.4
